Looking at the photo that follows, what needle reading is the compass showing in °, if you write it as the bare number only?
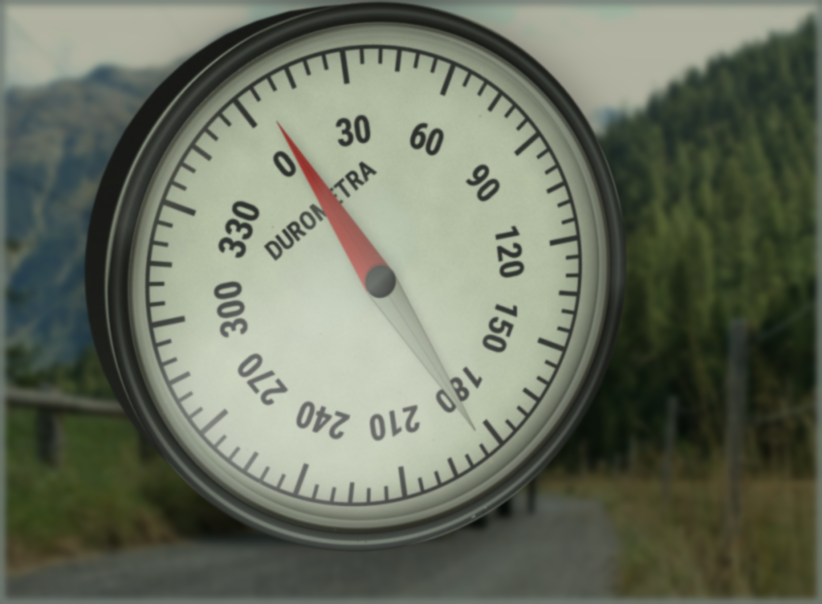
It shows 5
